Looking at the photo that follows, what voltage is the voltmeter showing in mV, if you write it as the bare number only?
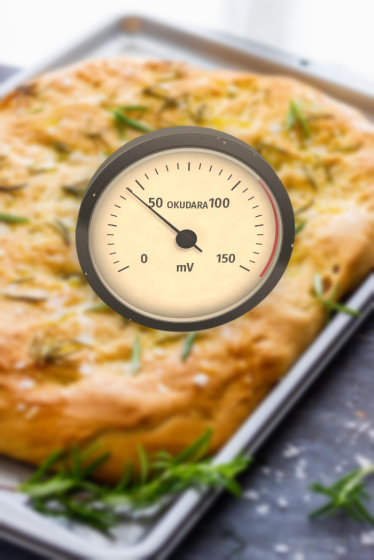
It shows 45
